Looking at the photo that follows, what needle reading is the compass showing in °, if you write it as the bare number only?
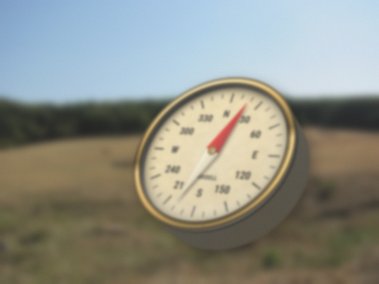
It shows 20
